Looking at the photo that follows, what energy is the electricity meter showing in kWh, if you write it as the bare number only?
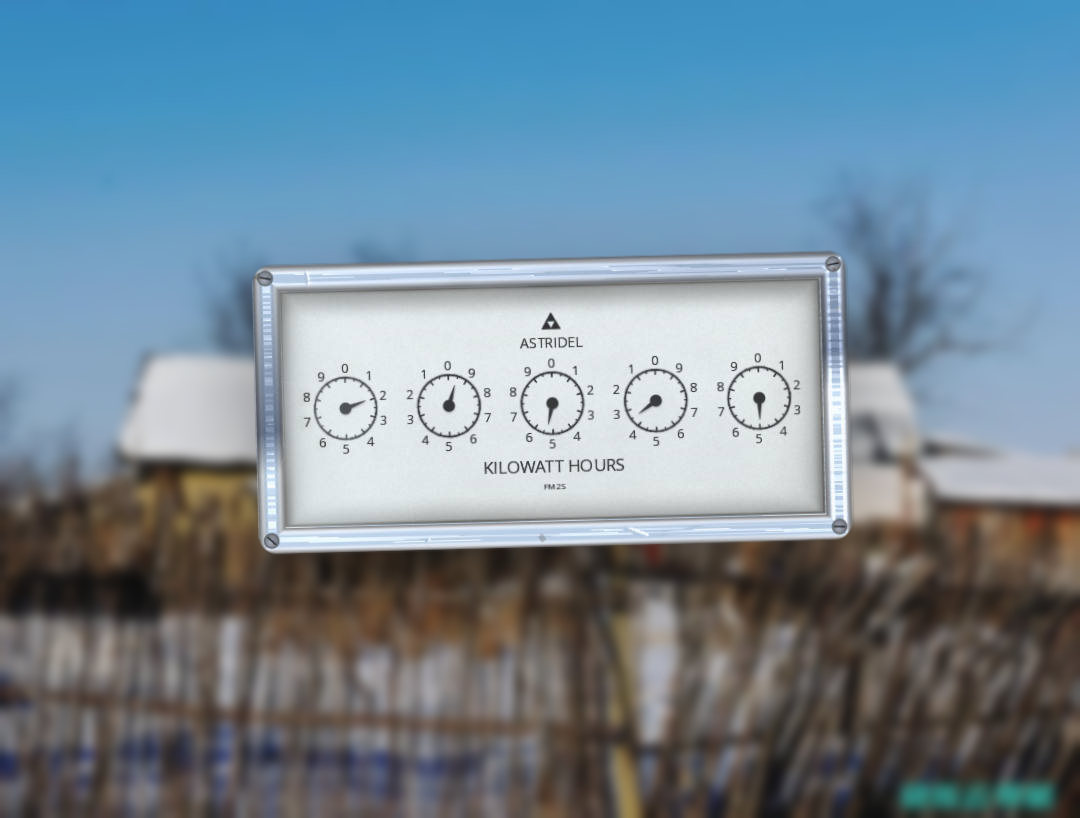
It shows 19535
